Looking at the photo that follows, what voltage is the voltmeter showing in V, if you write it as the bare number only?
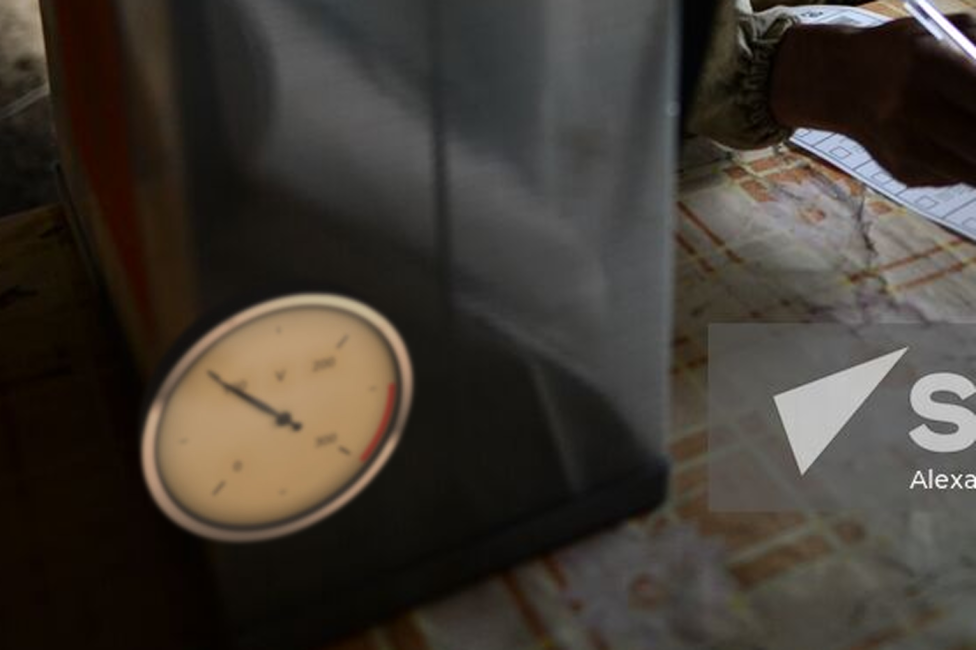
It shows 100
